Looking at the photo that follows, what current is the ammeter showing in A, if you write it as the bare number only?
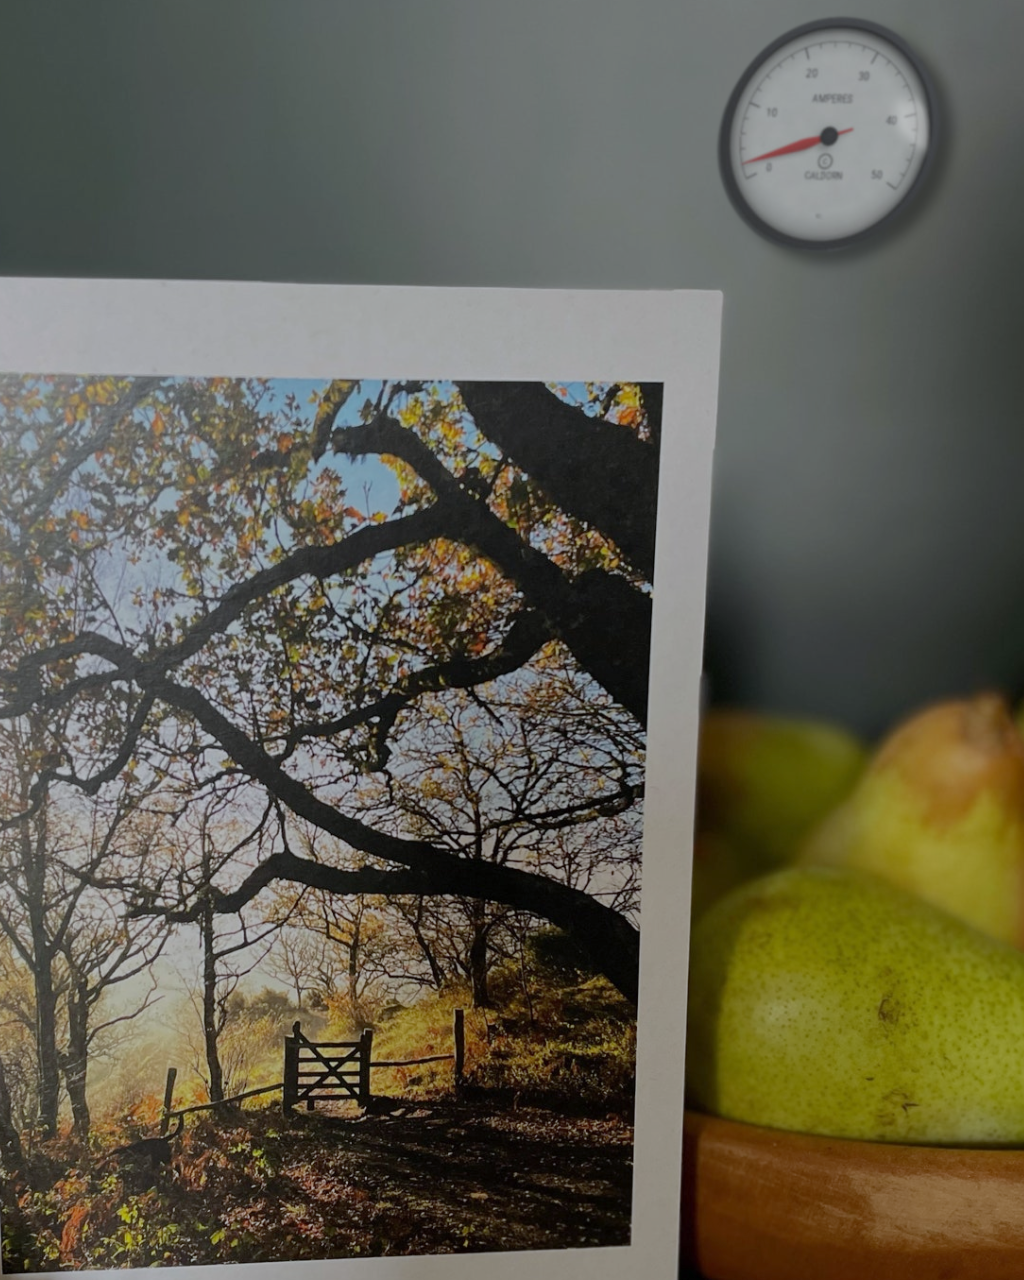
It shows 2
